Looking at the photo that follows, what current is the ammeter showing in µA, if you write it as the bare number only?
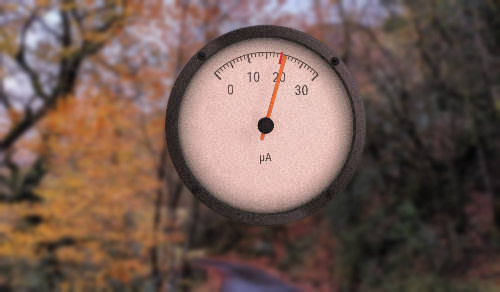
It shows 20
